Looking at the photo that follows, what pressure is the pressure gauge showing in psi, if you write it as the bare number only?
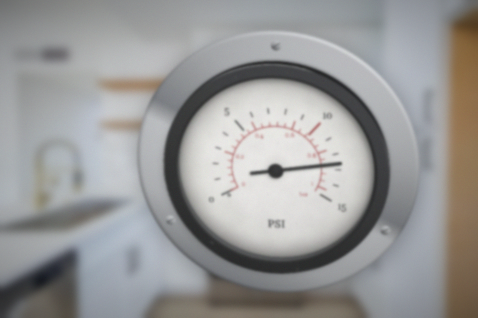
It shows 12.5
